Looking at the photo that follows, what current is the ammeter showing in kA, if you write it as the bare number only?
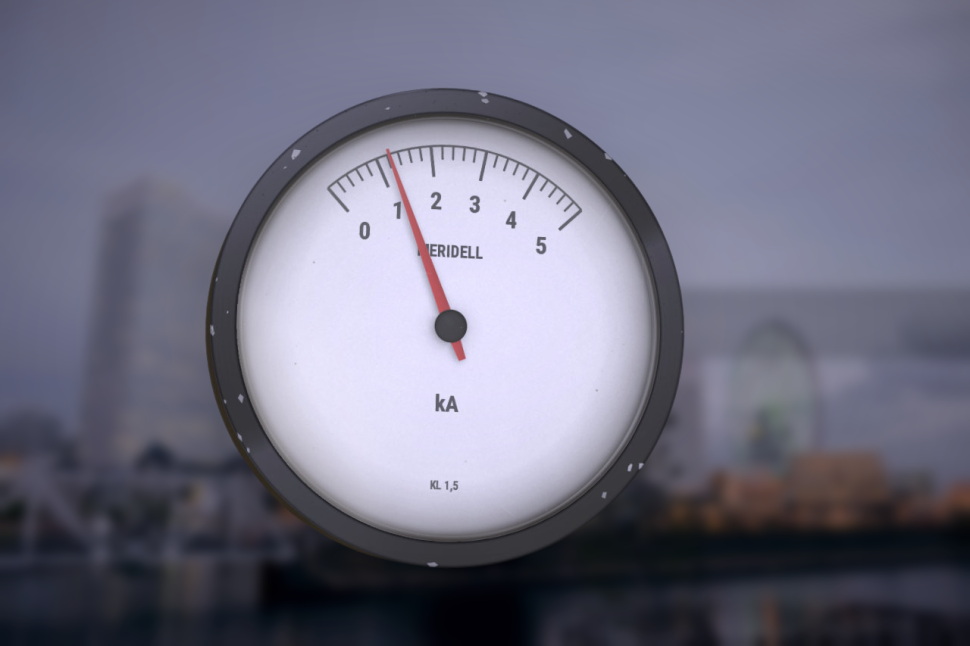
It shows 1.2
